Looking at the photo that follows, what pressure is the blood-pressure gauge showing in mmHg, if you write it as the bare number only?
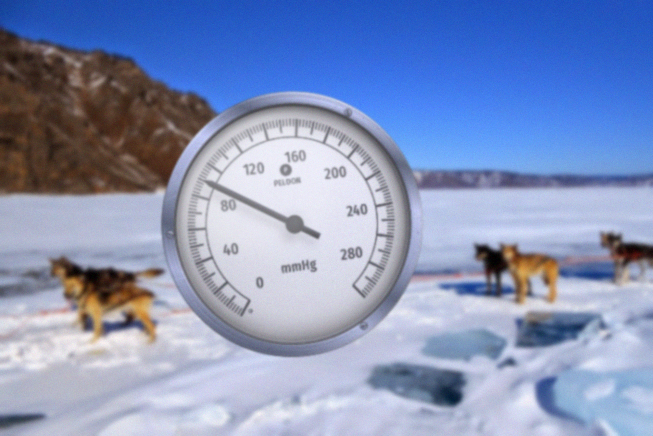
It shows 90
